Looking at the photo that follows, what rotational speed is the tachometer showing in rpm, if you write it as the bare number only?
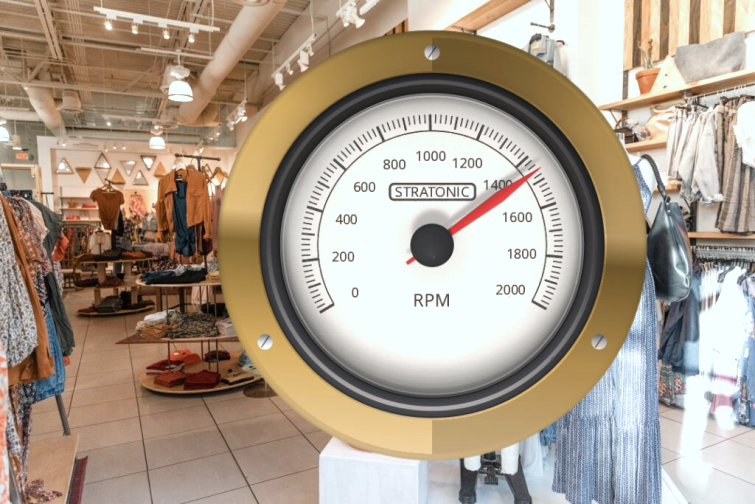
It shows 1460
